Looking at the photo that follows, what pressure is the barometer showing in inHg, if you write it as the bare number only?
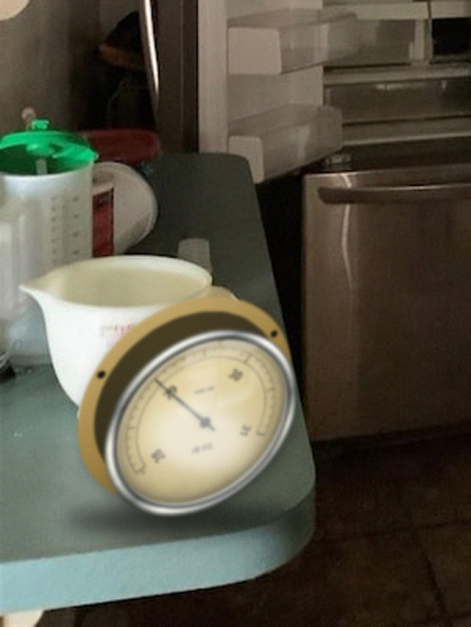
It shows 29
